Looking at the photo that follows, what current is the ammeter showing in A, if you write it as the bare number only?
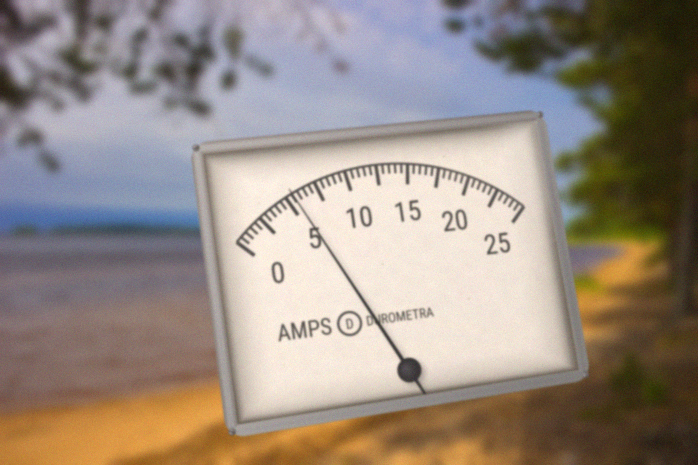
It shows 5.5
